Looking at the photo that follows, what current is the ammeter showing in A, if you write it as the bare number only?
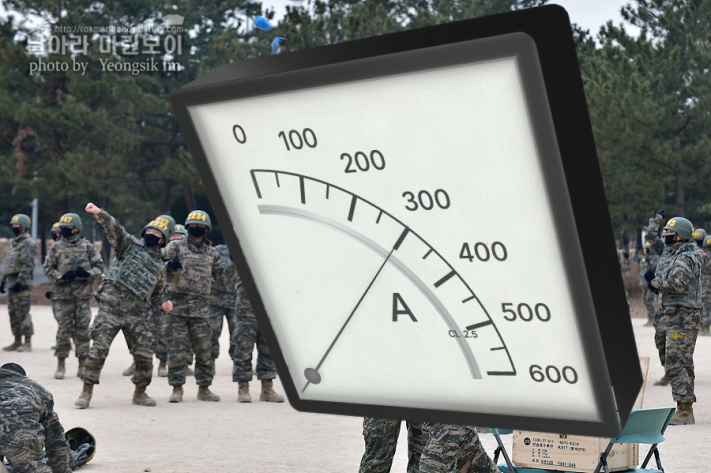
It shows 300
